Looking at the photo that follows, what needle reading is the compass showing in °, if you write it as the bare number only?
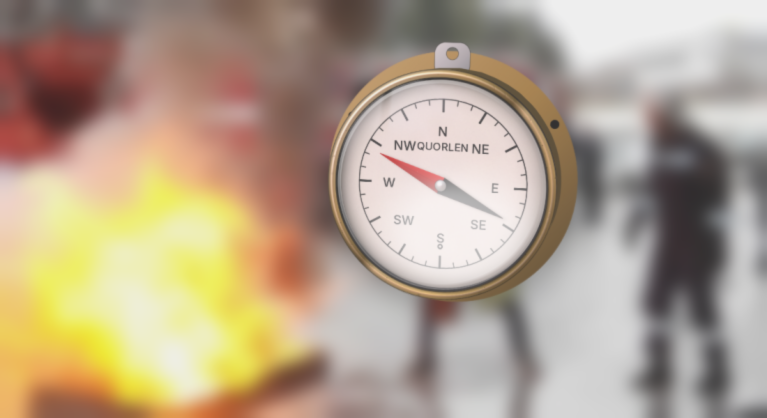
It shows 295
